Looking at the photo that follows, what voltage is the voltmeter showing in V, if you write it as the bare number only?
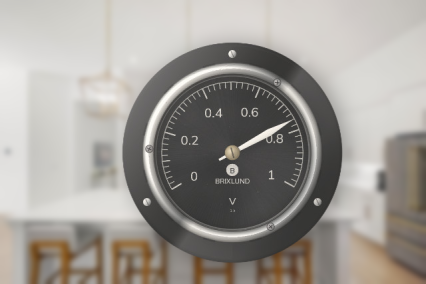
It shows 0.76
